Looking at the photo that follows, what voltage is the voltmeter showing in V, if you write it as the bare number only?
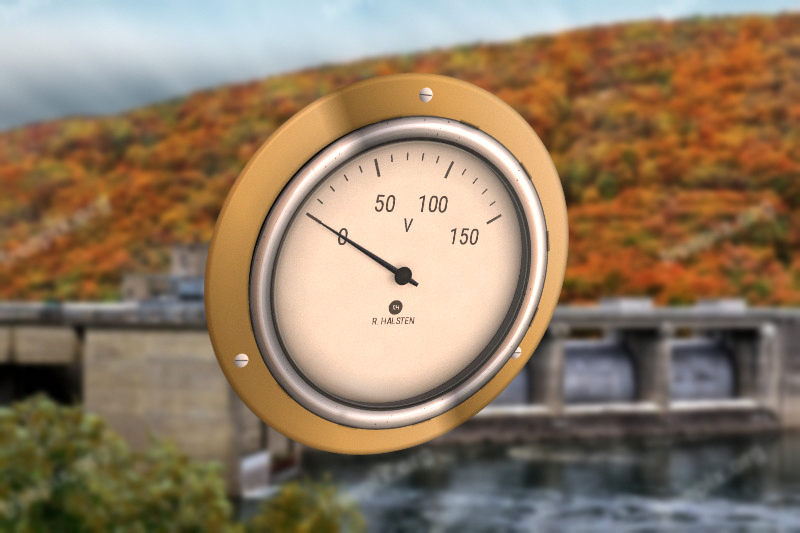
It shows 0
